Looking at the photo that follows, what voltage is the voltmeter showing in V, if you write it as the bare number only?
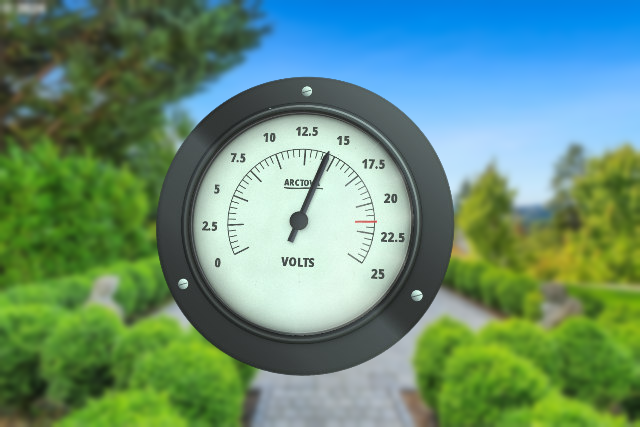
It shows 14.5
